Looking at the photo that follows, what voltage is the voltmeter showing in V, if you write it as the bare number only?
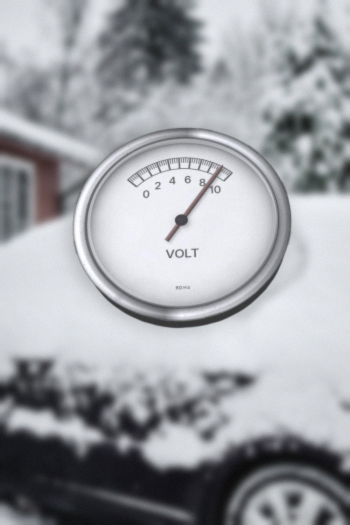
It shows 9
